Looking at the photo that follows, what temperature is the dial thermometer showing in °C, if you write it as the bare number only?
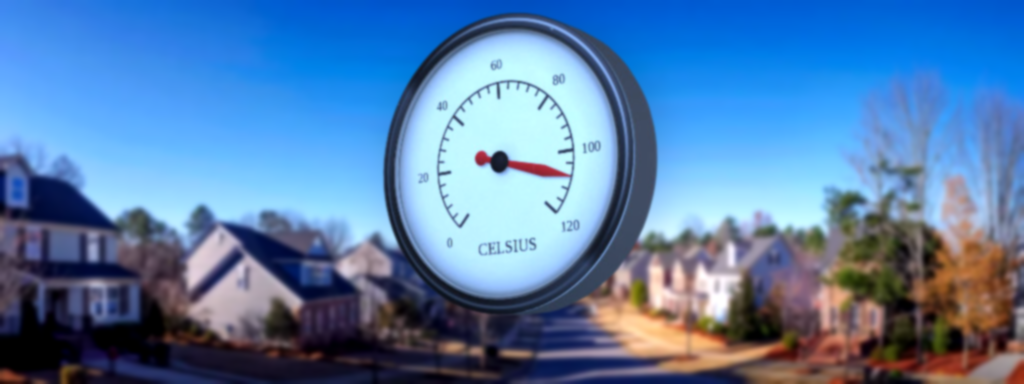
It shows 108
